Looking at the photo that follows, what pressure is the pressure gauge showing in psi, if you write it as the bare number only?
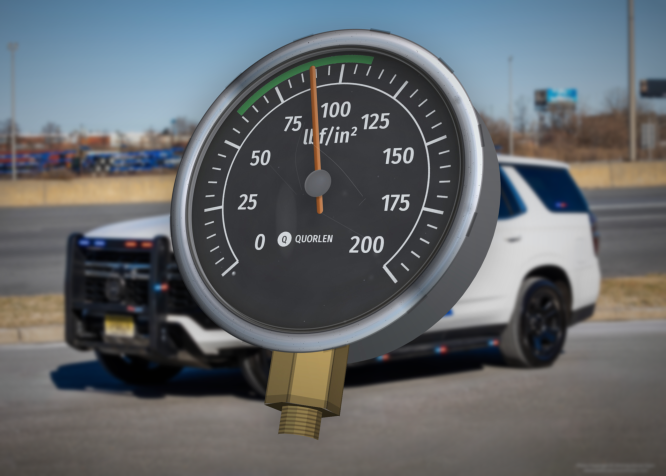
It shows 90
